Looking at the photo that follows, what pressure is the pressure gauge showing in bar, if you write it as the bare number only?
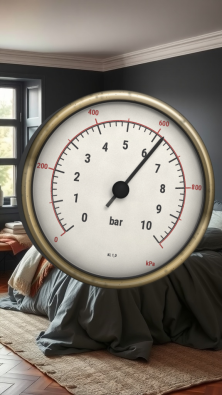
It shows 6.2
